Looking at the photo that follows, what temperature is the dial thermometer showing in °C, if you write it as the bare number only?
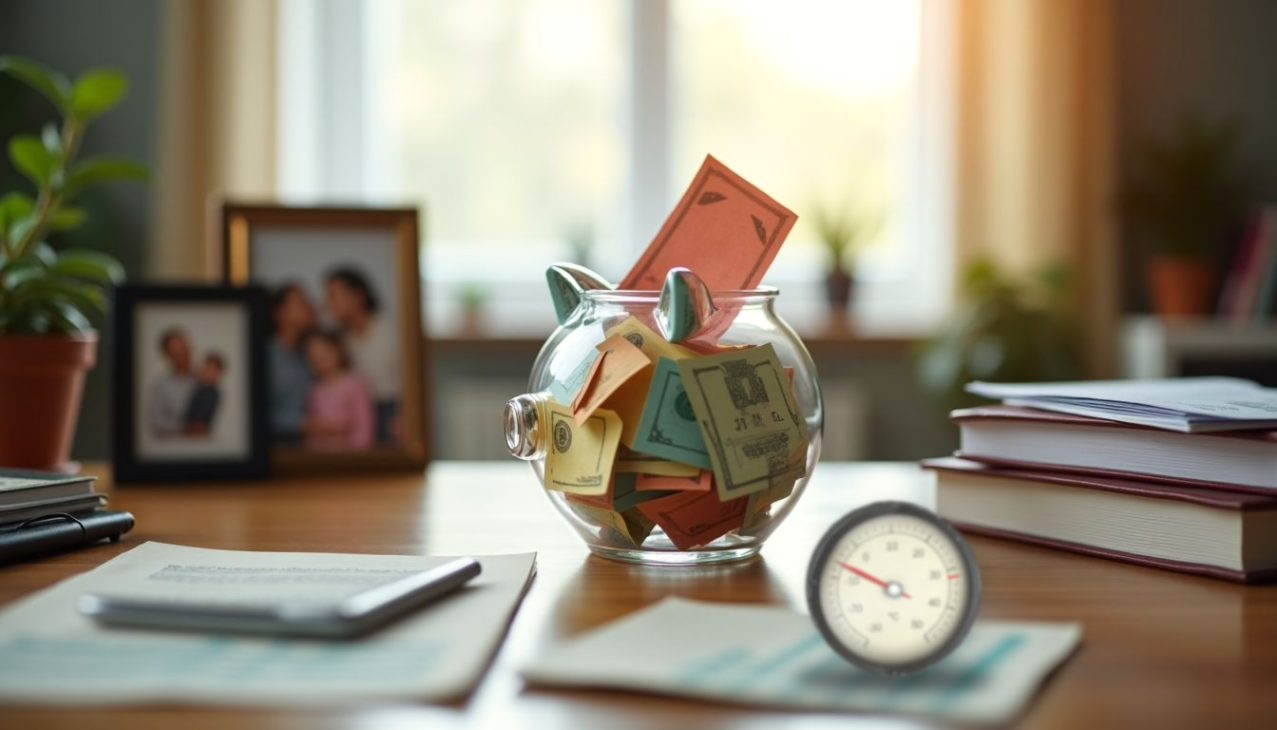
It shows -6
